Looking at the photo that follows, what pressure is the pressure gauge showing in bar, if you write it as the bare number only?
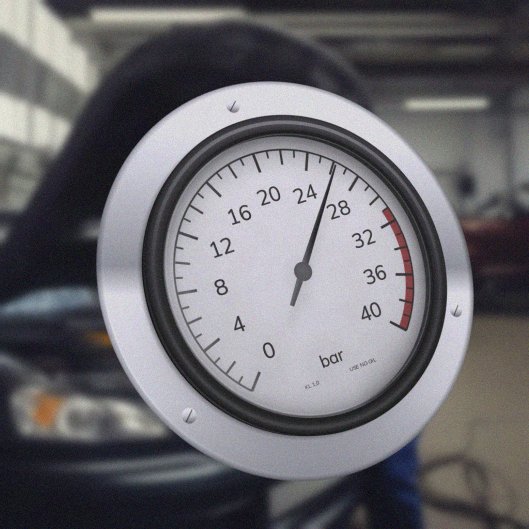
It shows 26
